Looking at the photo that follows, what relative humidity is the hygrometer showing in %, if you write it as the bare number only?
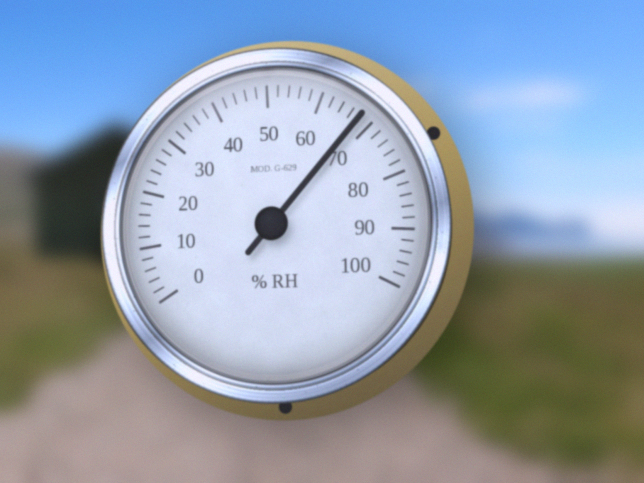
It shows 68
